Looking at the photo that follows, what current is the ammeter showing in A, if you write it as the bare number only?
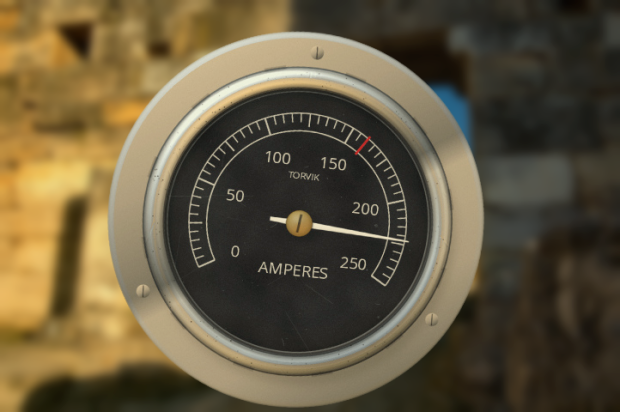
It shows 222.5
